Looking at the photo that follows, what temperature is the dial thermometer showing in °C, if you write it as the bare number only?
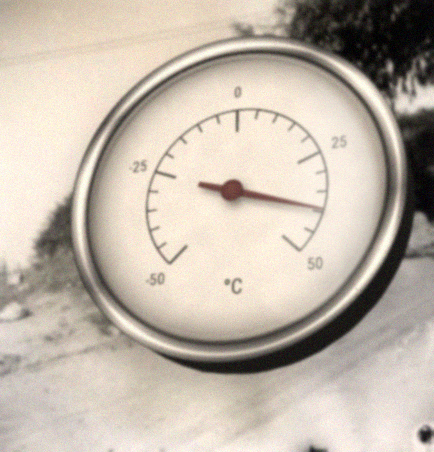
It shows 40
